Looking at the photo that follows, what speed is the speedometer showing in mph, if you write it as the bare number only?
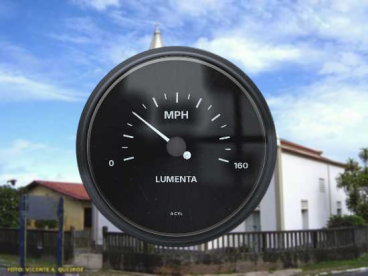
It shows 40
